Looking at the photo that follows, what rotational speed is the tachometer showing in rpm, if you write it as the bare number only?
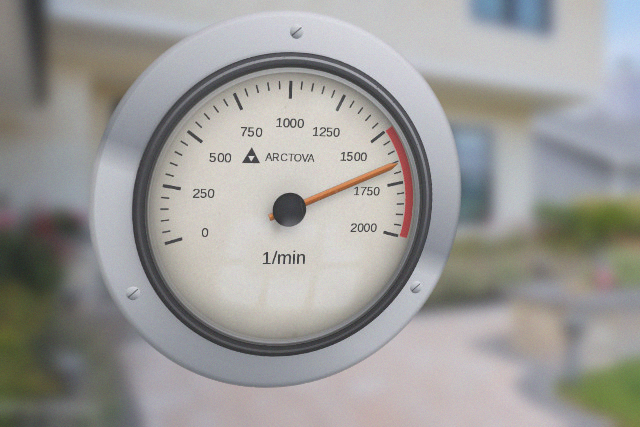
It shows 1650
